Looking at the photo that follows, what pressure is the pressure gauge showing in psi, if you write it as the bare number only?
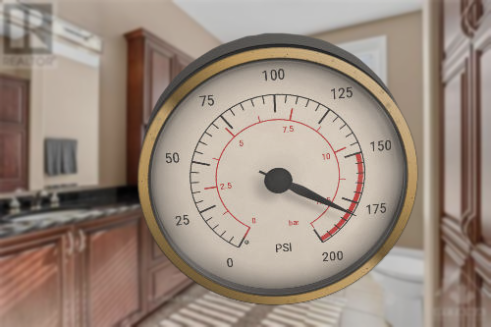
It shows 180
